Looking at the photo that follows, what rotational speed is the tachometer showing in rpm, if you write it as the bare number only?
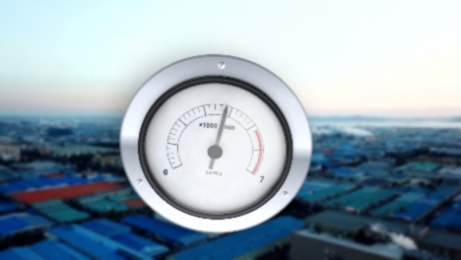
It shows 3800
